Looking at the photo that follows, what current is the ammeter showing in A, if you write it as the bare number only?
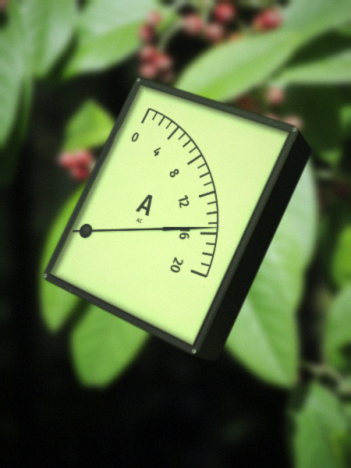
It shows 15.5
